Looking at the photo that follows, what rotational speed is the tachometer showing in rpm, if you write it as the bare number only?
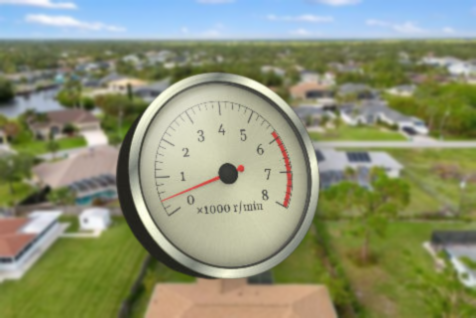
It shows 400
